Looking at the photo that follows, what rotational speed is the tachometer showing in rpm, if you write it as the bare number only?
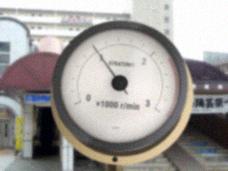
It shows 1000
